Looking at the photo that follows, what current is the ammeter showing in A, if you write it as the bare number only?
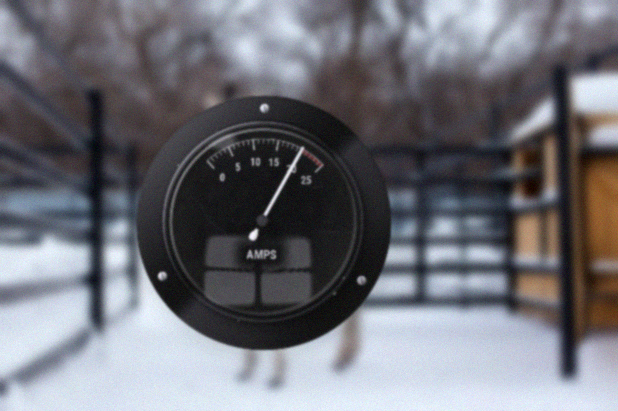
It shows 20
